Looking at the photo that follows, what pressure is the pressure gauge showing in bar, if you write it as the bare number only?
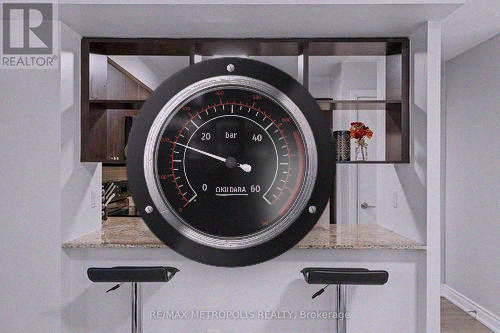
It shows 14
